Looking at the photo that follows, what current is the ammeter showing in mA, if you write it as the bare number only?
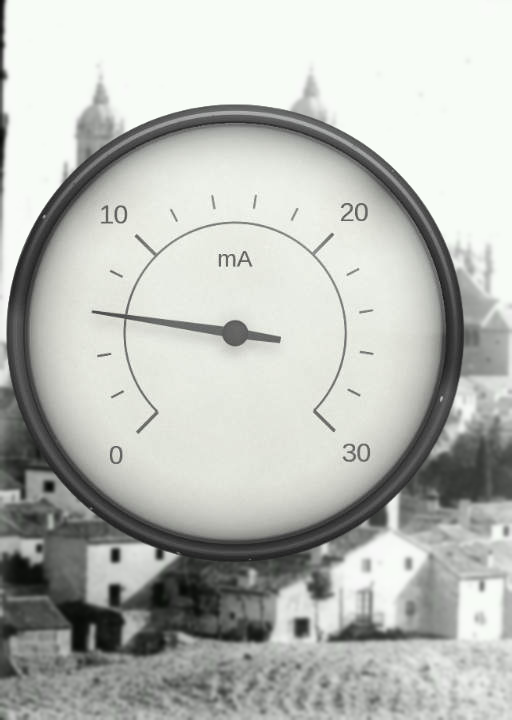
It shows 6
